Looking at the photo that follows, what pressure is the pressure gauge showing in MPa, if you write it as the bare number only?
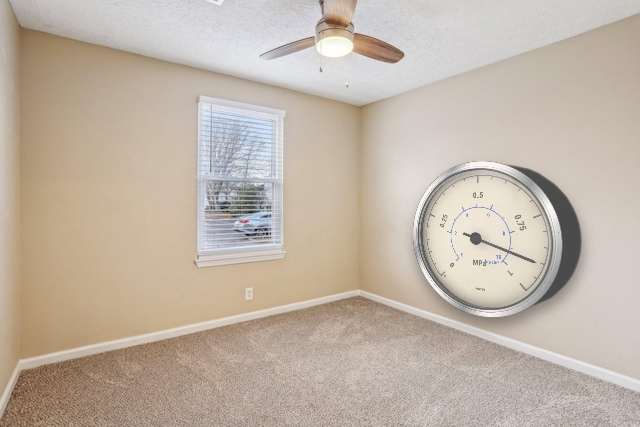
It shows 0.9
